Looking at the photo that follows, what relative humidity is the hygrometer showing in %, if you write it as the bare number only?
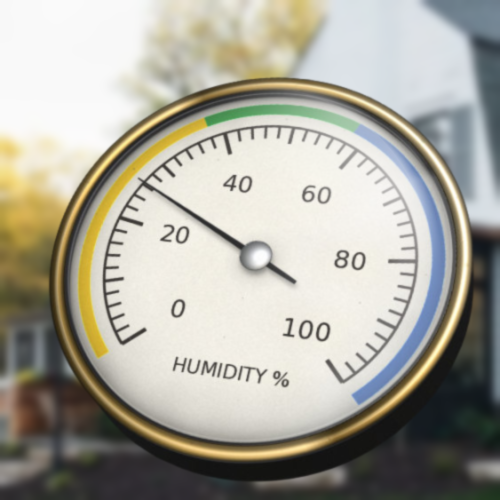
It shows 26
